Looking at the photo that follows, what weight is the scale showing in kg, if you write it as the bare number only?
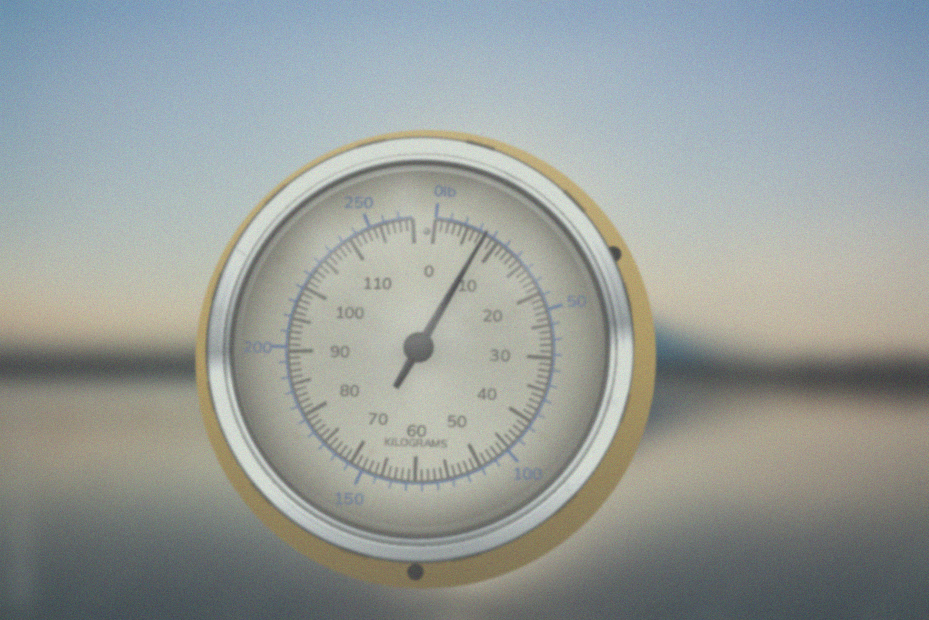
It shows 8
